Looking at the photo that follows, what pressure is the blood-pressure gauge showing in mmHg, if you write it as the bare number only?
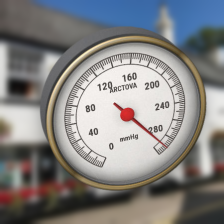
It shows 290
